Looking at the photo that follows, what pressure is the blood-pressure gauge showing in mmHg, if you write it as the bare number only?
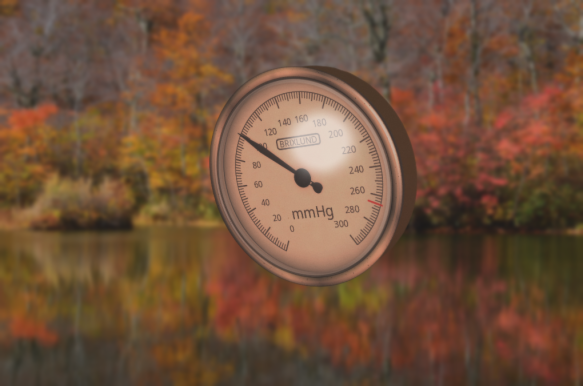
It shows 100
